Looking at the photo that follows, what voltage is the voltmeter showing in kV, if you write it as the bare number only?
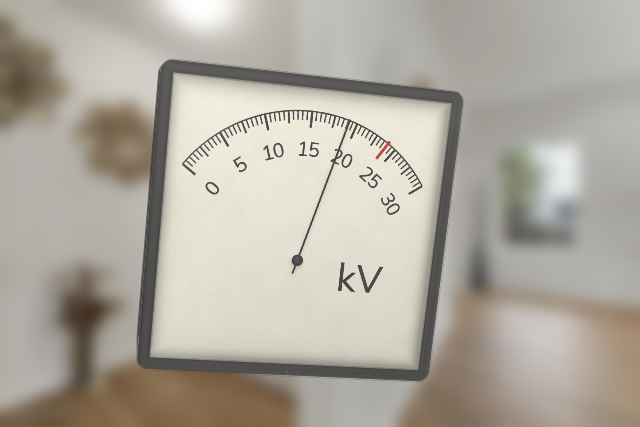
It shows 19
